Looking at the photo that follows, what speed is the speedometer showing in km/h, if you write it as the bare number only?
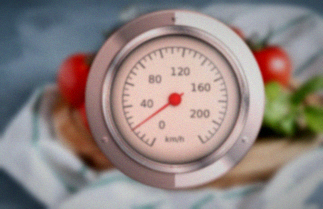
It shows 20
